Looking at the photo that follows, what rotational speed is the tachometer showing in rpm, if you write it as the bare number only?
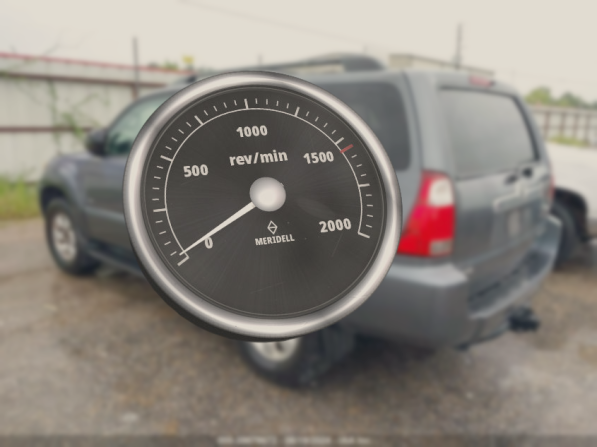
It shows 25
